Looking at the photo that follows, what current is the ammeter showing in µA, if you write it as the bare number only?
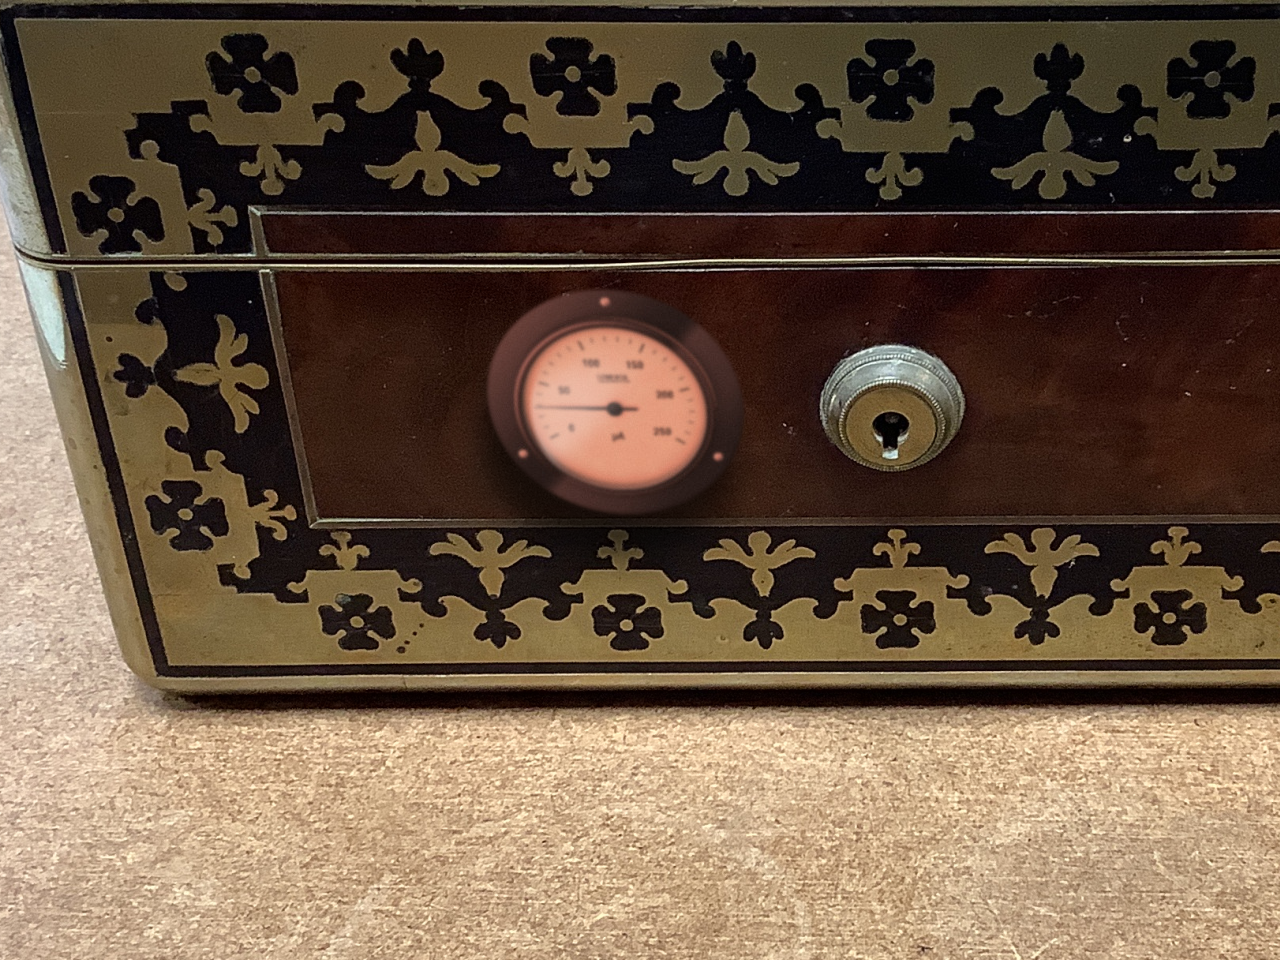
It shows 30
